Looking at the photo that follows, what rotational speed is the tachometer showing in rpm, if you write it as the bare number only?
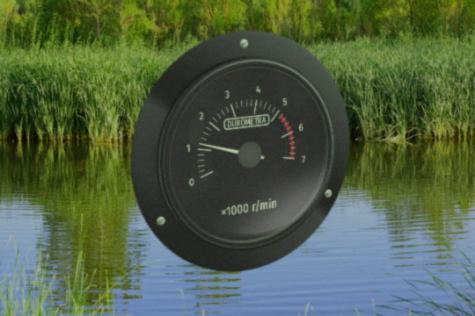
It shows 1200
